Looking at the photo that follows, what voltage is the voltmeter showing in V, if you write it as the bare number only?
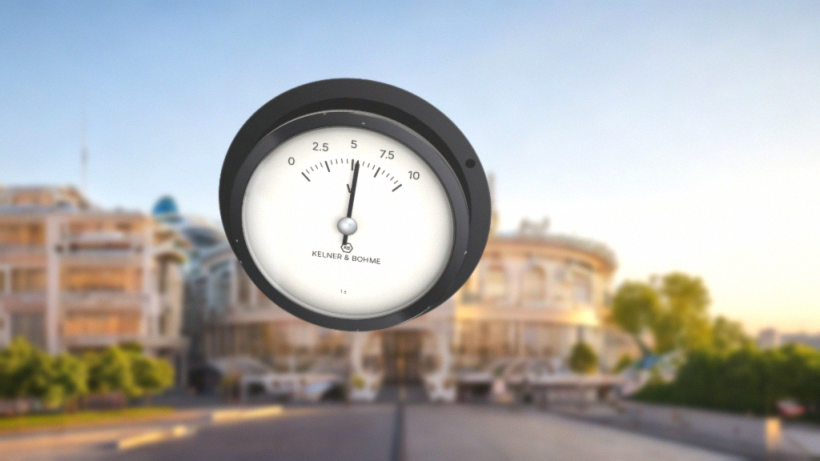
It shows 5.5
